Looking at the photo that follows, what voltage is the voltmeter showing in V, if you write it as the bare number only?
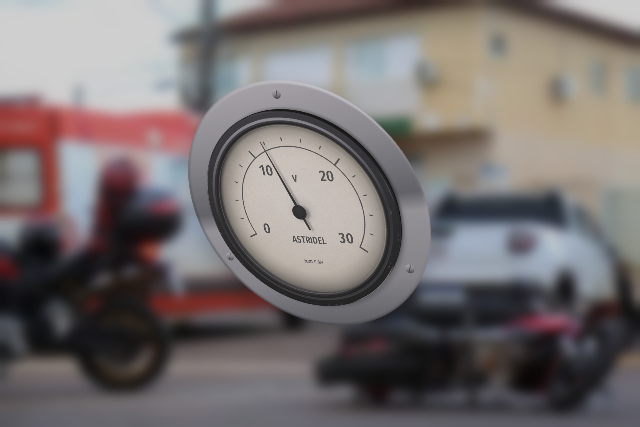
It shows 12
